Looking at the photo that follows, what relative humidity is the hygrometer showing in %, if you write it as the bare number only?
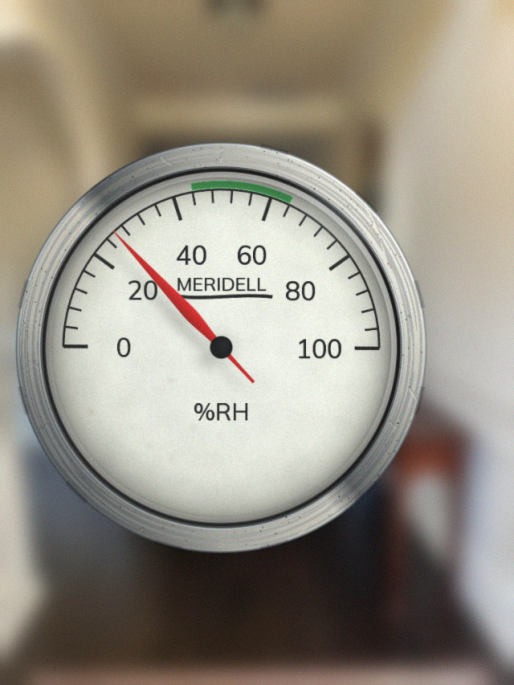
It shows 26
